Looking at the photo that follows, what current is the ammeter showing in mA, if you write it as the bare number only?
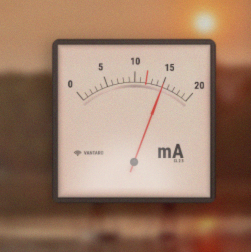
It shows 15
